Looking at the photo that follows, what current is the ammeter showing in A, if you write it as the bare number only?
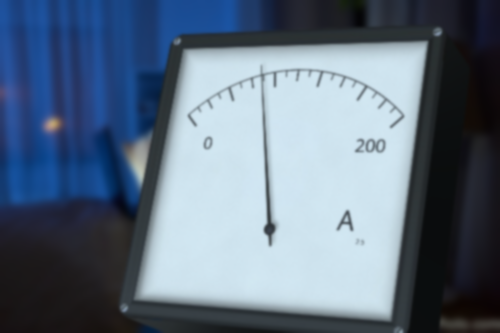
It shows 70
